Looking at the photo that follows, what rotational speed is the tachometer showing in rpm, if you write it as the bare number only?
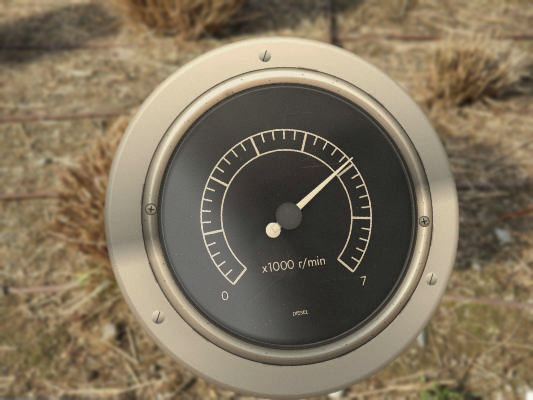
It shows 4900
